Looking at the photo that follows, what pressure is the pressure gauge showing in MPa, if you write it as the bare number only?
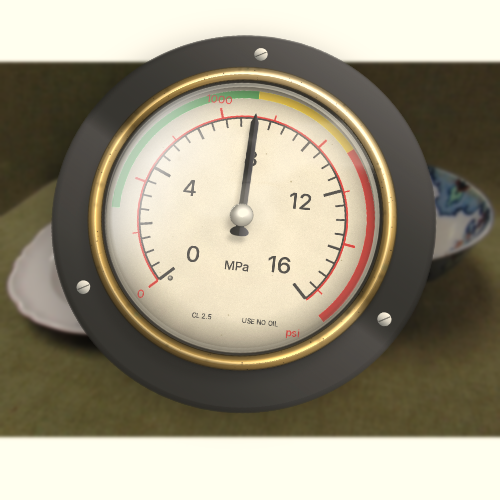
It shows 8
